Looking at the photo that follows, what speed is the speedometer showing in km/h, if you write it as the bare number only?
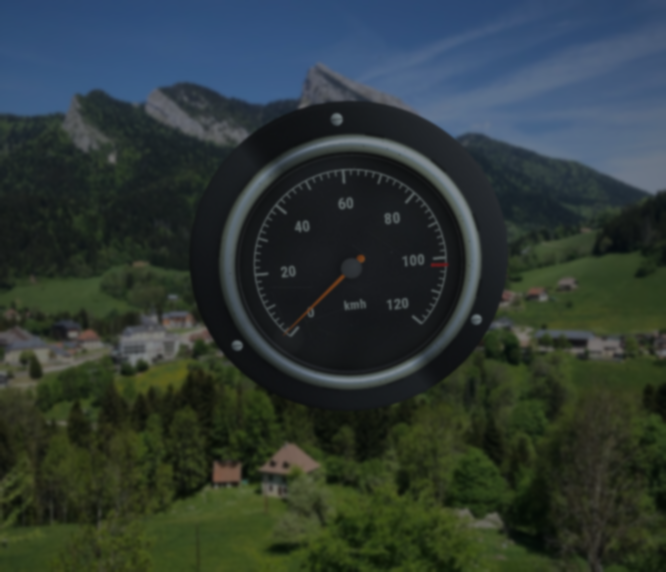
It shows 2
